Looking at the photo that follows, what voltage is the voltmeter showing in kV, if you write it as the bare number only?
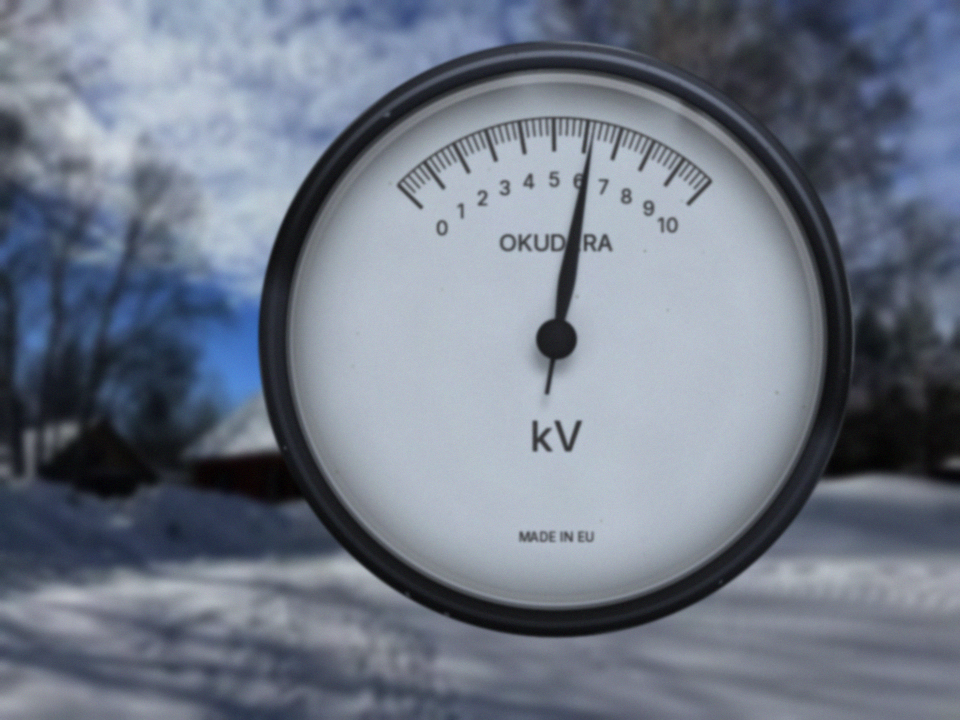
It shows 6.2
